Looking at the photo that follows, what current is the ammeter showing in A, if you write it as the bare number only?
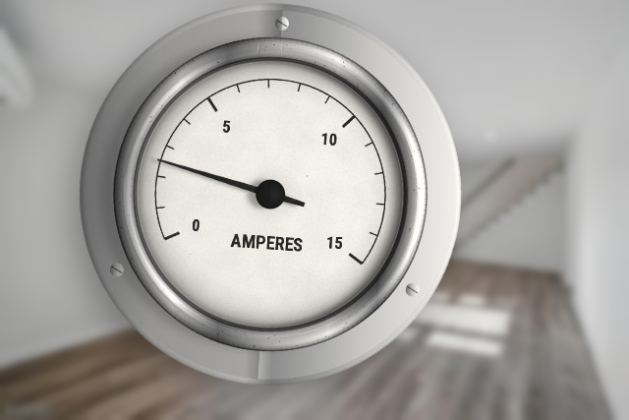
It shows 2.5
